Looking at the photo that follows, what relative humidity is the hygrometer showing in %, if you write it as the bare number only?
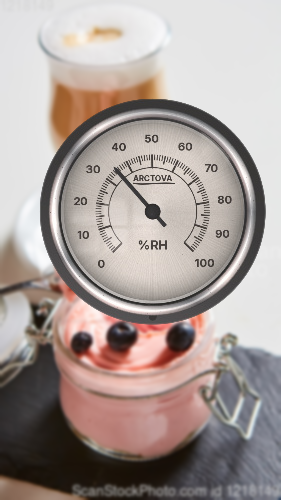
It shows 35
